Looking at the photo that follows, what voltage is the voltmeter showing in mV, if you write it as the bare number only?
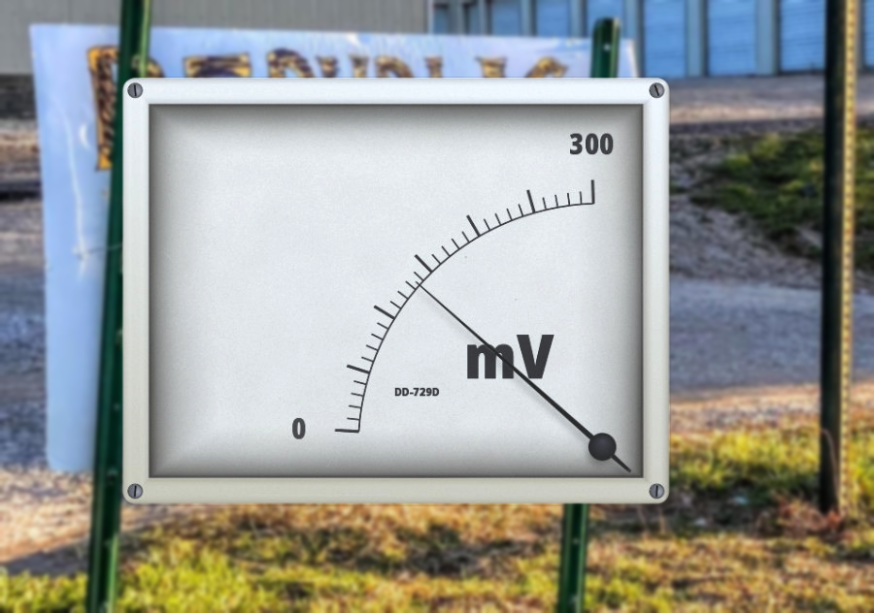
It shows 135
